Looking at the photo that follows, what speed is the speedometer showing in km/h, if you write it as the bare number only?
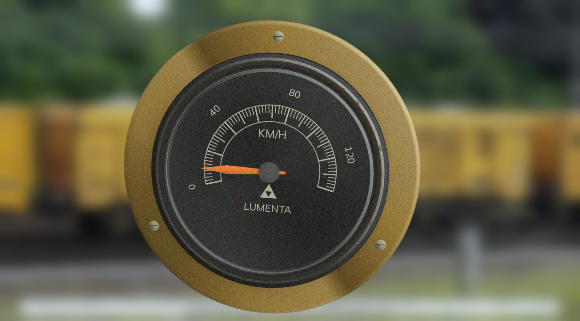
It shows 10
